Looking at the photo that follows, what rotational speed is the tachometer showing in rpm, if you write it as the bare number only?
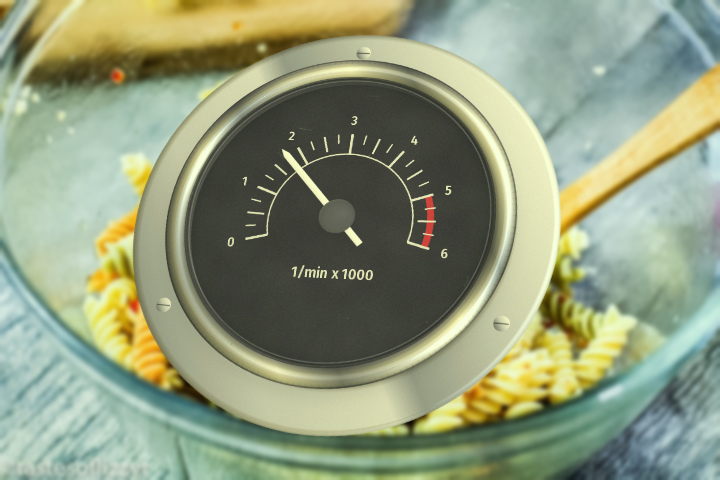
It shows 1750
